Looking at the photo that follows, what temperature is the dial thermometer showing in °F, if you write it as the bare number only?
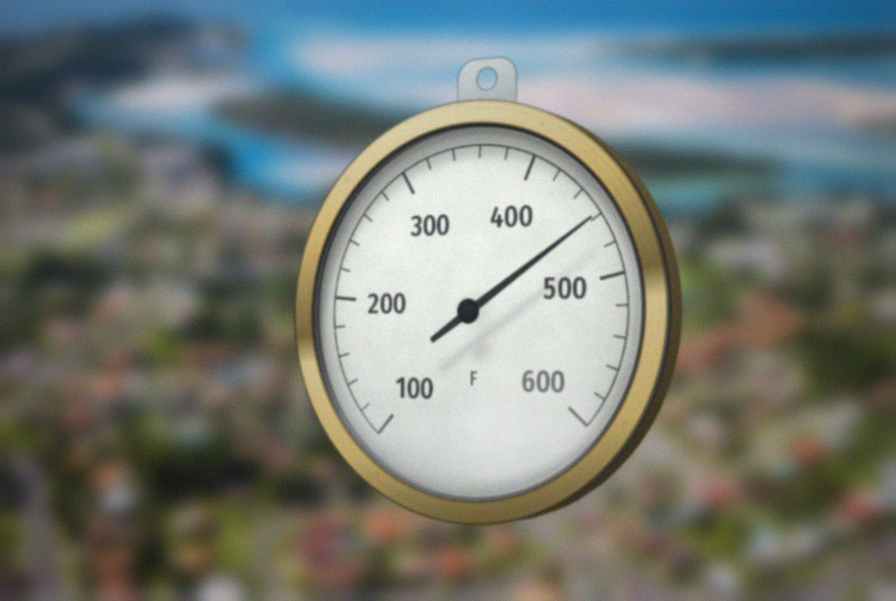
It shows 460
